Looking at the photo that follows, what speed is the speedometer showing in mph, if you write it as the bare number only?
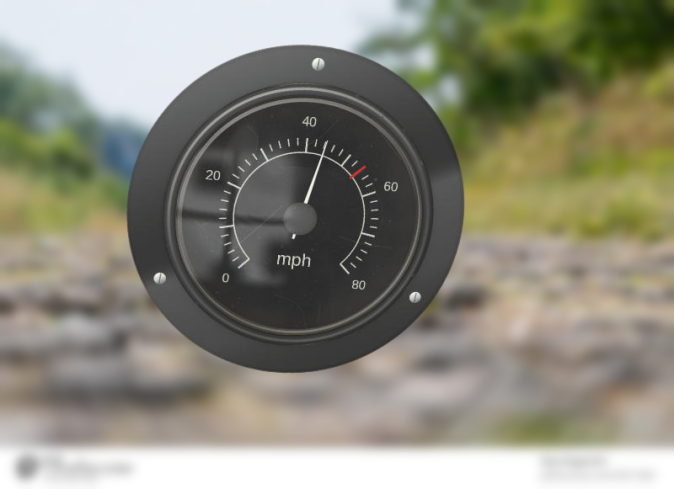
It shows 44
